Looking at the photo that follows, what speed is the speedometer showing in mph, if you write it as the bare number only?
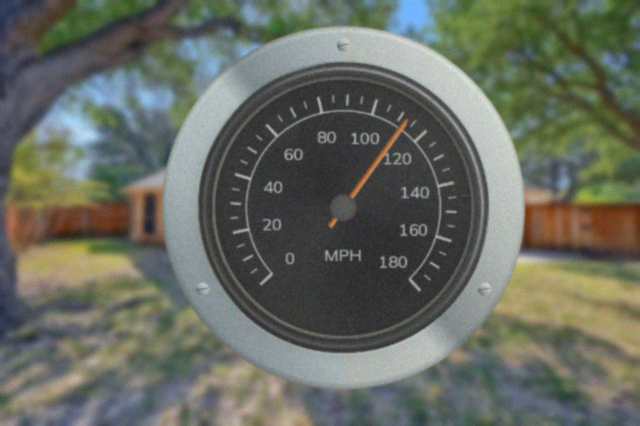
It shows 112.5
